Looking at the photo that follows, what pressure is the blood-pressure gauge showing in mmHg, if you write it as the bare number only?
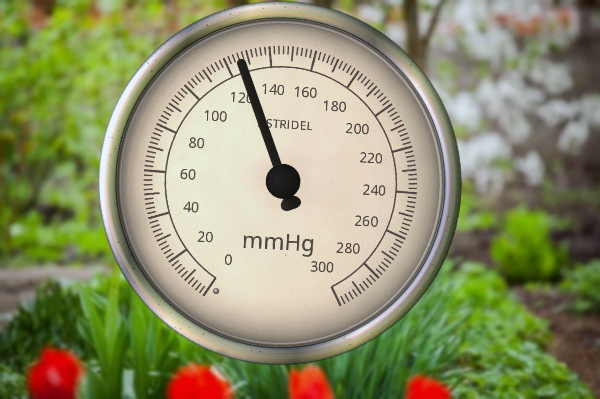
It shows 126
